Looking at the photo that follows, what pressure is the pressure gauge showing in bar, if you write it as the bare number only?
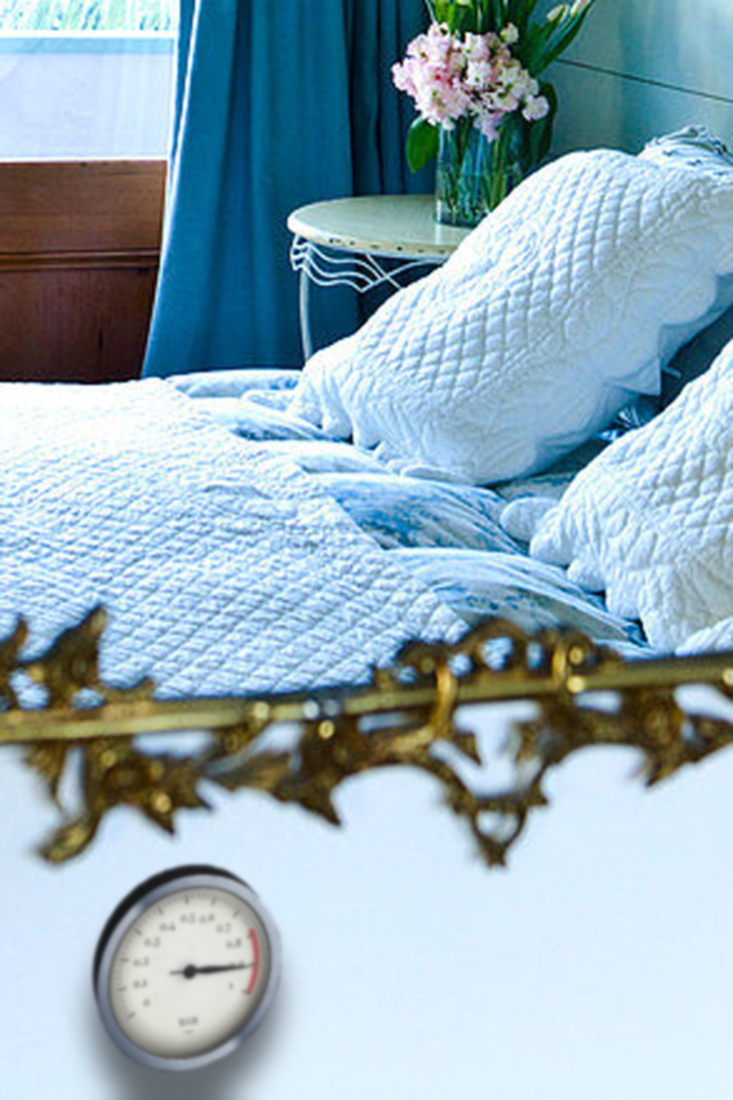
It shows 0.9
